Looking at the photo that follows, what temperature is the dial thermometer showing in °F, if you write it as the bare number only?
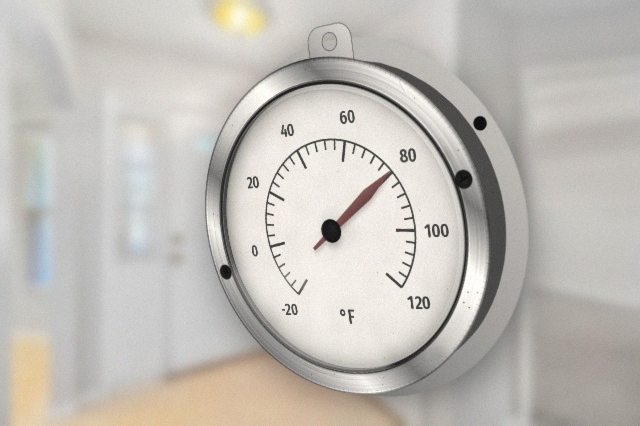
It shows 80
